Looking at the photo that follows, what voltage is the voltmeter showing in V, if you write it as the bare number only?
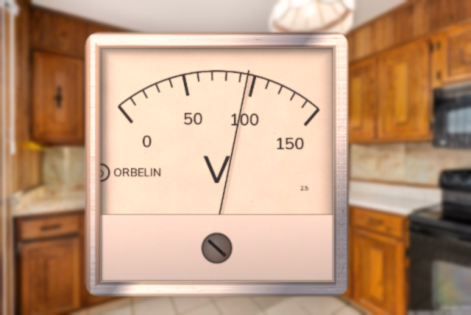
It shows 95
